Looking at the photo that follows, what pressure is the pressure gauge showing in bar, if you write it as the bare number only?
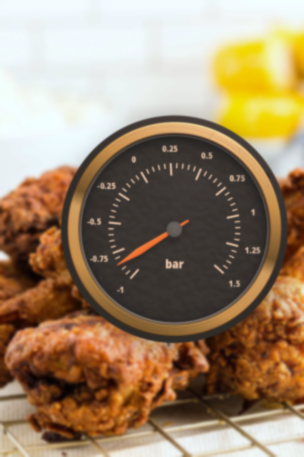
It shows -0.85
